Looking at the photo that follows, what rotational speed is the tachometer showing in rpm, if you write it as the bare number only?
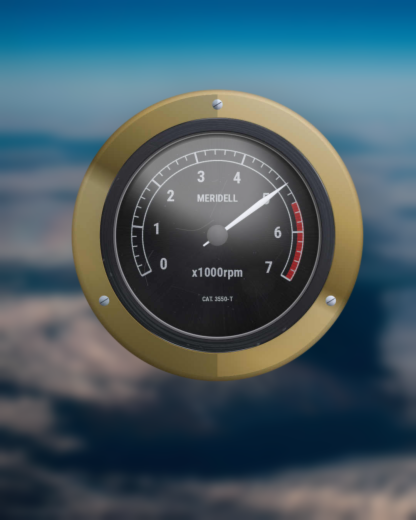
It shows 5000
